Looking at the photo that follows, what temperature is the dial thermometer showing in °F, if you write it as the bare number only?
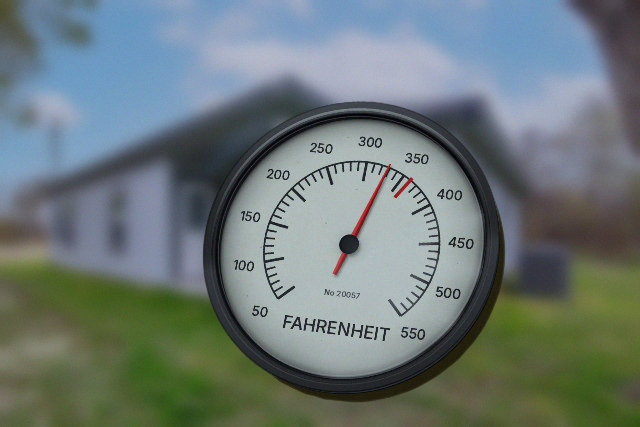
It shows 330
